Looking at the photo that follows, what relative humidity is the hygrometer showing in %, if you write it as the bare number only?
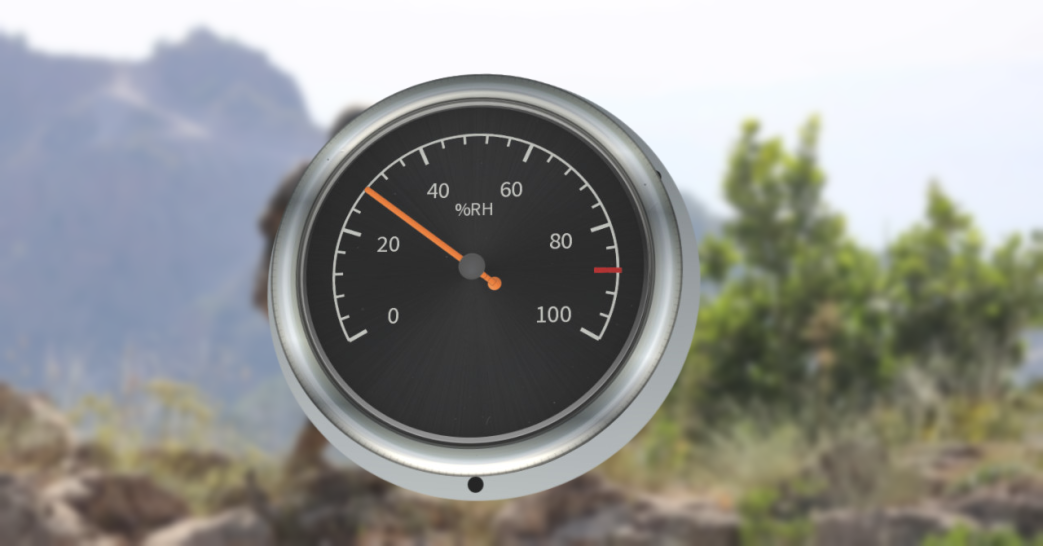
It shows 28
